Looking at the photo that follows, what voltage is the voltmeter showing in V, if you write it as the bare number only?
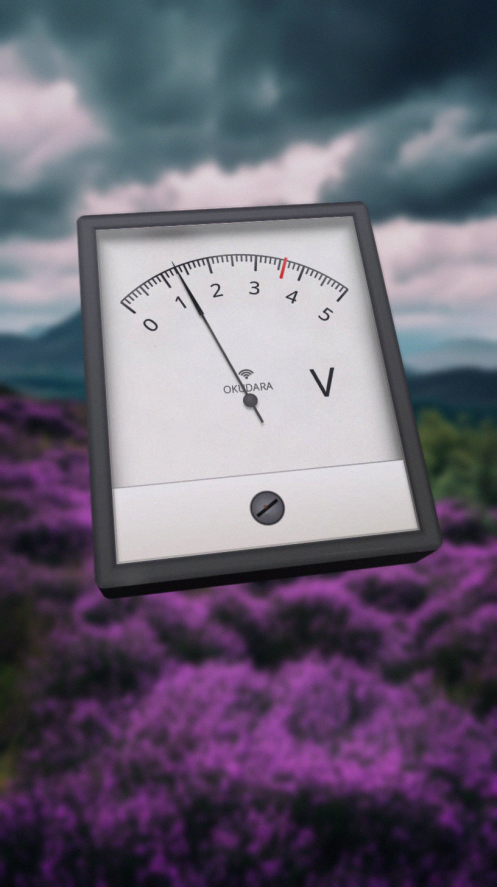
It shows 1.3
